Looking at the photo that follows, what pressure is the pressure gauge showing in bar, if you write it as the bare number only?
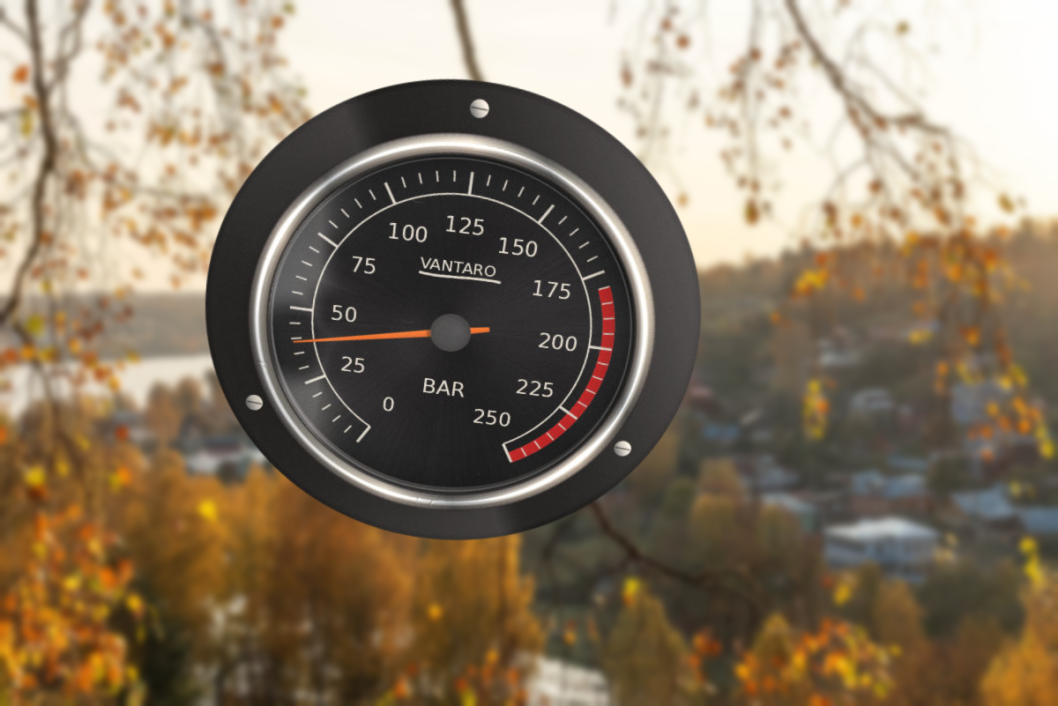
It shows 40
